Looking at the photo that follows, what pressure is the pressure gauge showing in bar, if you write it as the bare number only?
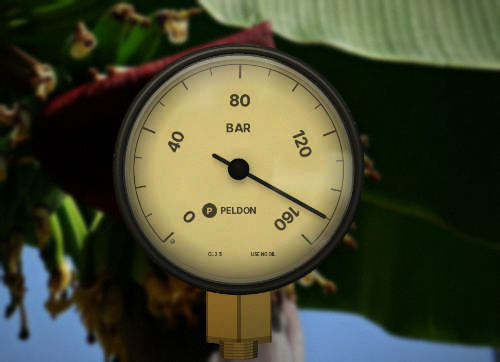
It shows 150
